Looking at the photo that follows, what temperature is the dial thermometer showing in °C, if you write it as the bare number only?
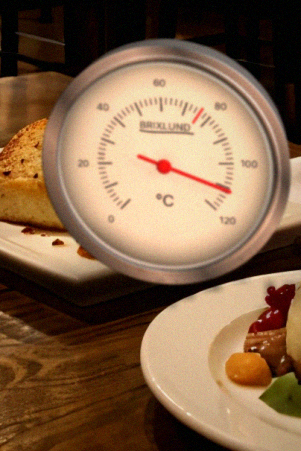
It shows 110
